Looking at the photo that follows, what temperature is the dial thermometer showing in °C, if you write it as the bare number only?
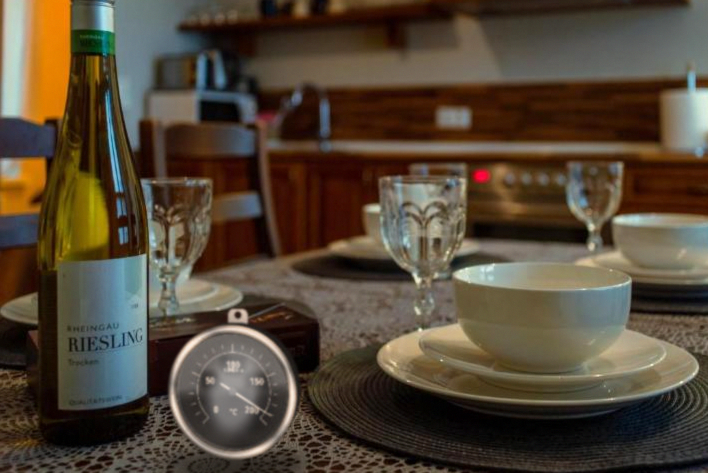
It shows 190
